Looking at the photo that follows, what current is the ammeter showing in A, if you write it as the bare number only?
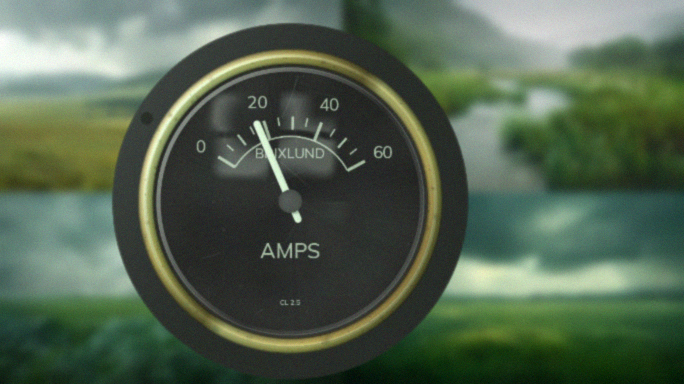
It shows 17.5
